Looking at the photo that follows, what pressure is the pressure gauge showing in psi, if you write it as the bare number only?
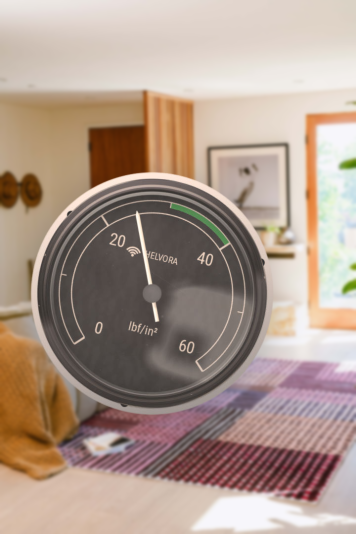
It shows 25
